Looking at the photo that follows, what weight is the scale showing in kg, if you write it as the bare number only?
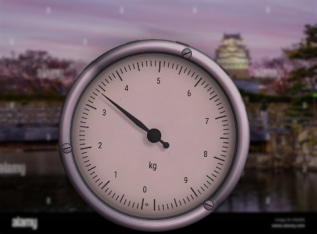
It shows 3.4
